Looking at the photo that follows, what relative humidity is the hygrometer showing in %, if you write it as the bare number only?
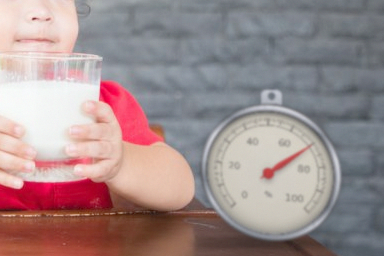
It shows 70
